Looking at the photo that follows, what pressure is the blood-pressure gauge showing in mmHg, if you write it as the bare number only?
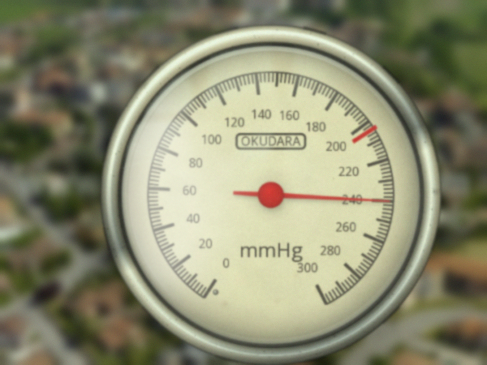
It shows 240
